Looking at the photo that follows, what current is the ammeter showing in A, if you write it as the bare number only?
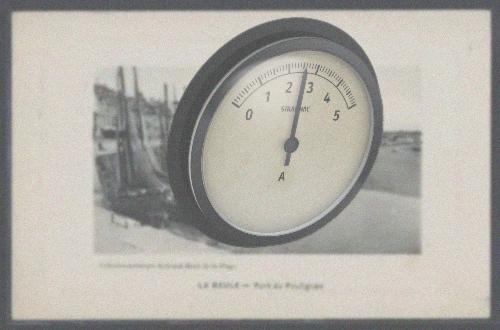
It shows 2.5
